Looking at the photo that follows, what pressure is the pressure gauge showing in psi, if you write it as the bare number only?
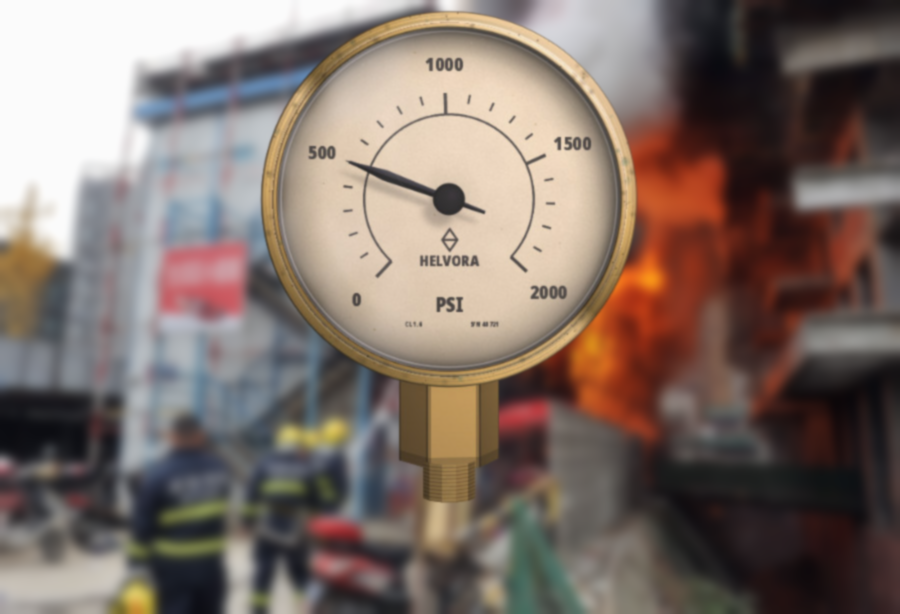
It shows 500
